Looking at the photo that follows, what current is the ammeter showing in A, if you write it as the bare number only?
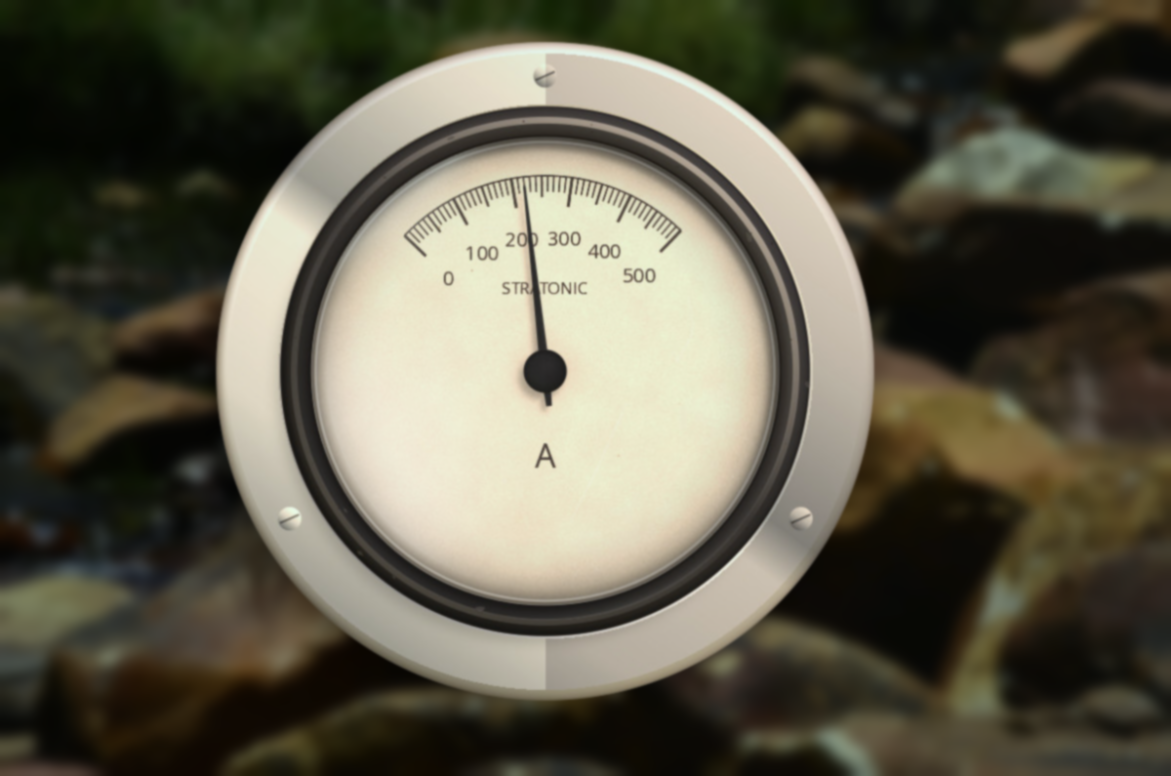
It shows 220
